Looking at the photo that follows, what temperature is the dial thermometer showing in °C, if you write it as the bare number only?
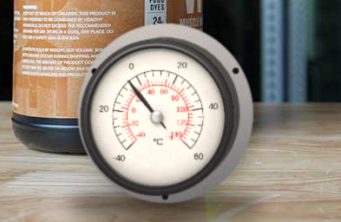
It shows -4
